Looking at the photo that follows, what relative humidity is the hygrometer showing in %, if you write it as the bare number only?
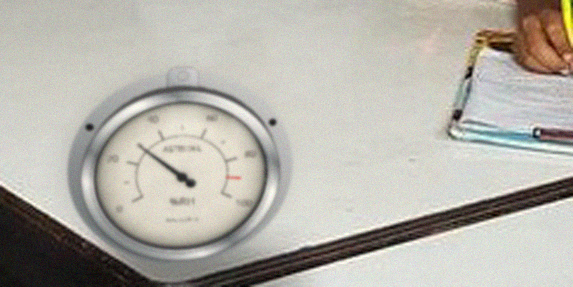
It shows 30
